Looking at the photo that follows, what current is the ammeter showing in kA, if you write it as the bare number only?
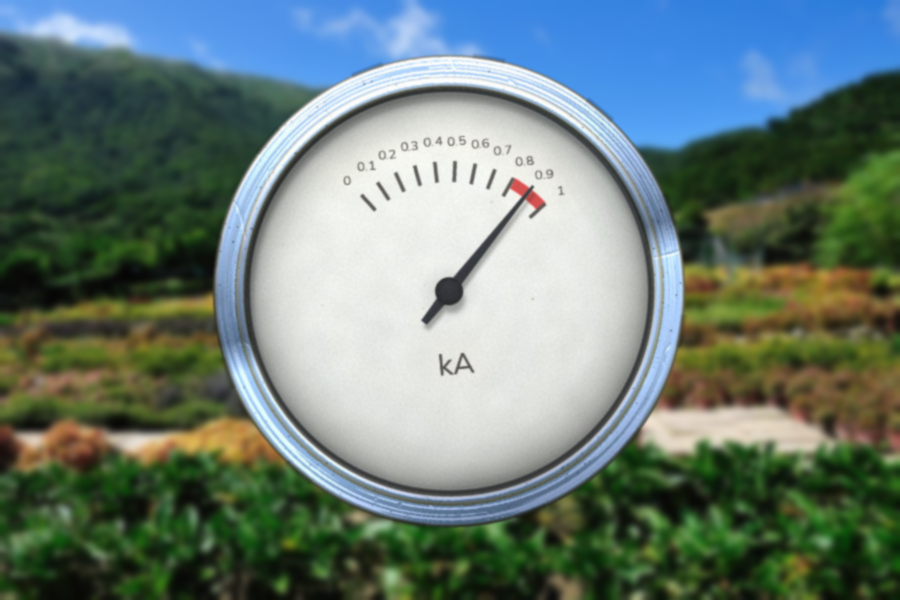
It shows 0.9
